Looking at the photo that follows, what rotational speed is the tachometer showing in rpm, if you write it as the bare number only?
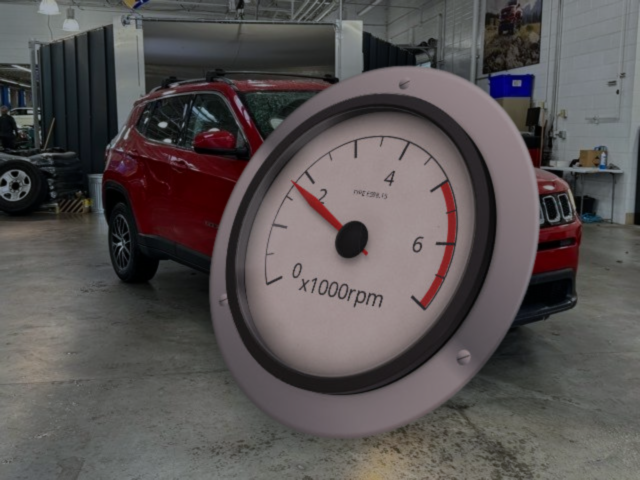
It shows 1750
